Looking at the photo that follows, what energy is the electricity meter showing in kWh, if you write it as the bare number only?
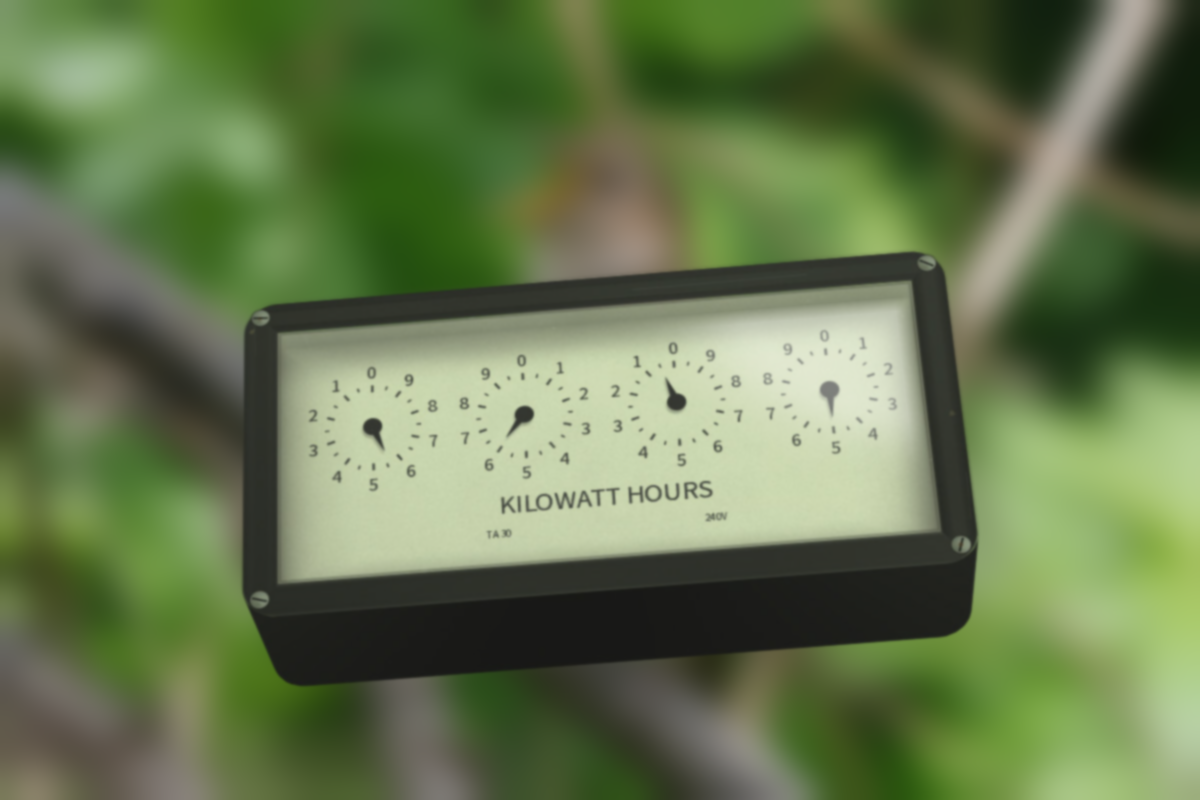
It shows 5605
